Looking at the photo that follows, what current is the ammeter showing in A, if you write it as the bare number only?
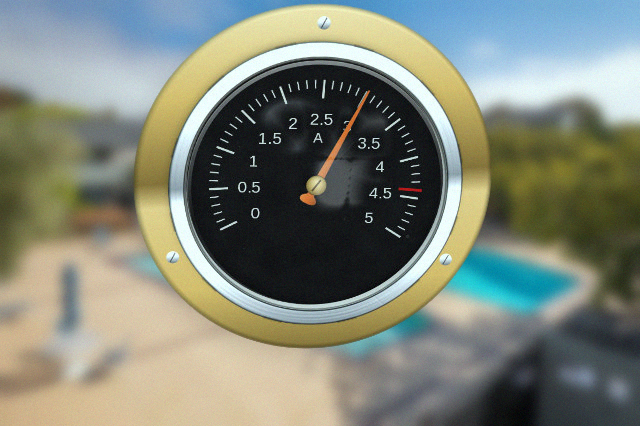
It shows 3
